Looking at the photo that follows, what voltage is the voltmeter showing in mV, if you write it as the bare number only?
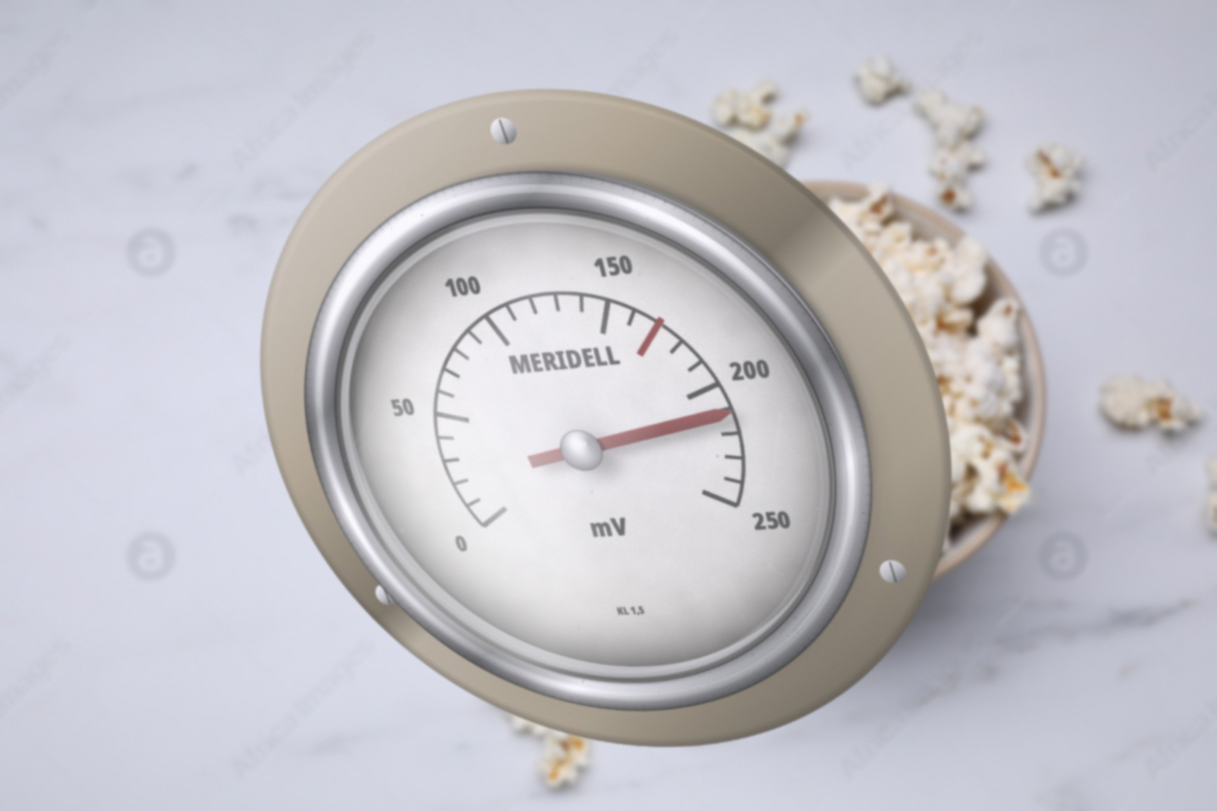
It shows 210
